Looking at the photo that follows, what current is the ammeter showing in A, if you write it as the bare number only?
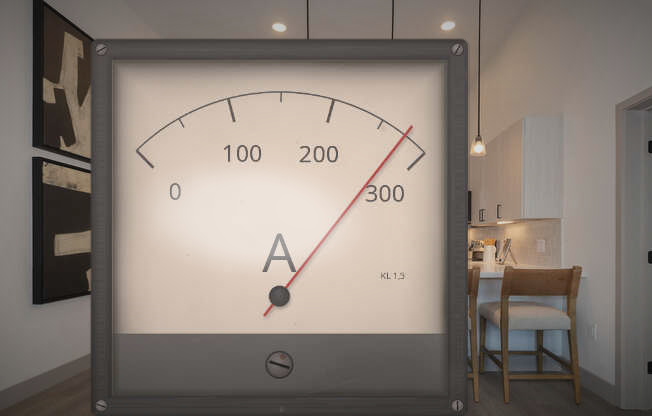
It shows 275
